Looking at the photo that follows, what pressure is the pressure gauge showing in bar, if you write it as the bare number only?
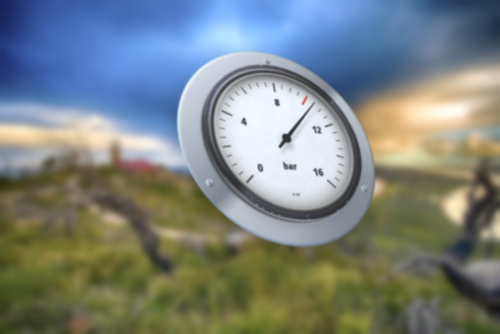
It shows 10.5
